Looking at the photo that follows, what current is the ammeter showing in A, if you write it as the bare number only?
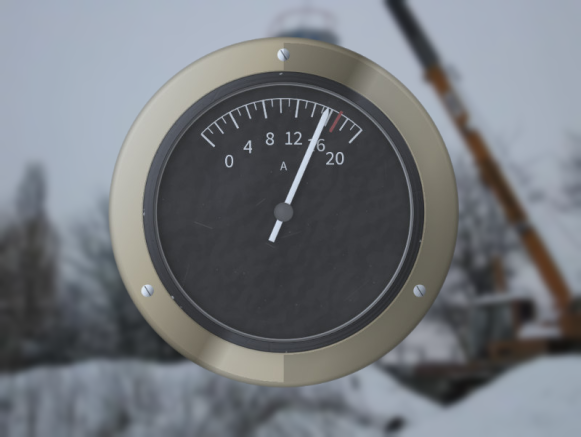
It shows 15.5
